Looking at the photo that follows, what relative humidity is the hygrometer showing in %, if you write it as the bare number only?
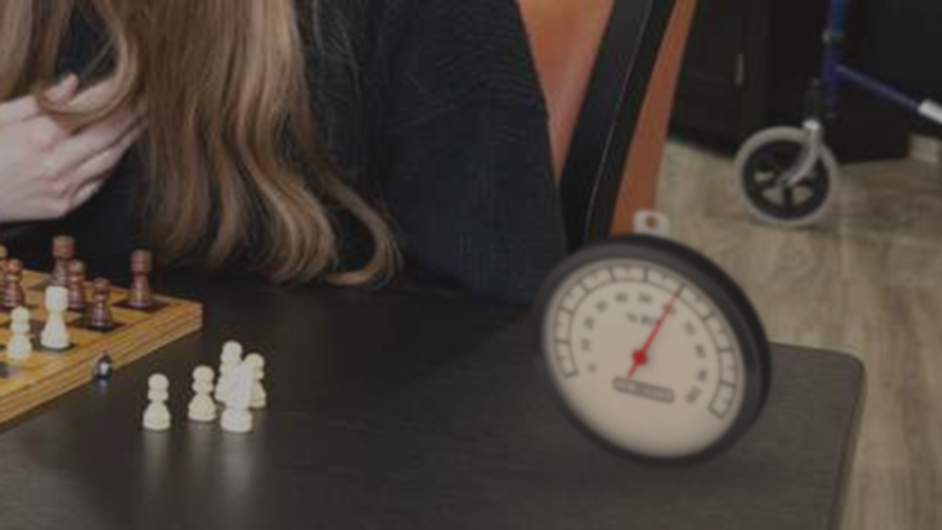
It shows 60
